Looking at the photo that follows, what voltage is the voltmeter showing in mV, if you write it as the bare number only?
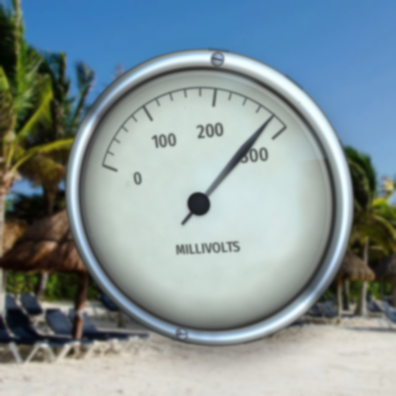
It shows 280
